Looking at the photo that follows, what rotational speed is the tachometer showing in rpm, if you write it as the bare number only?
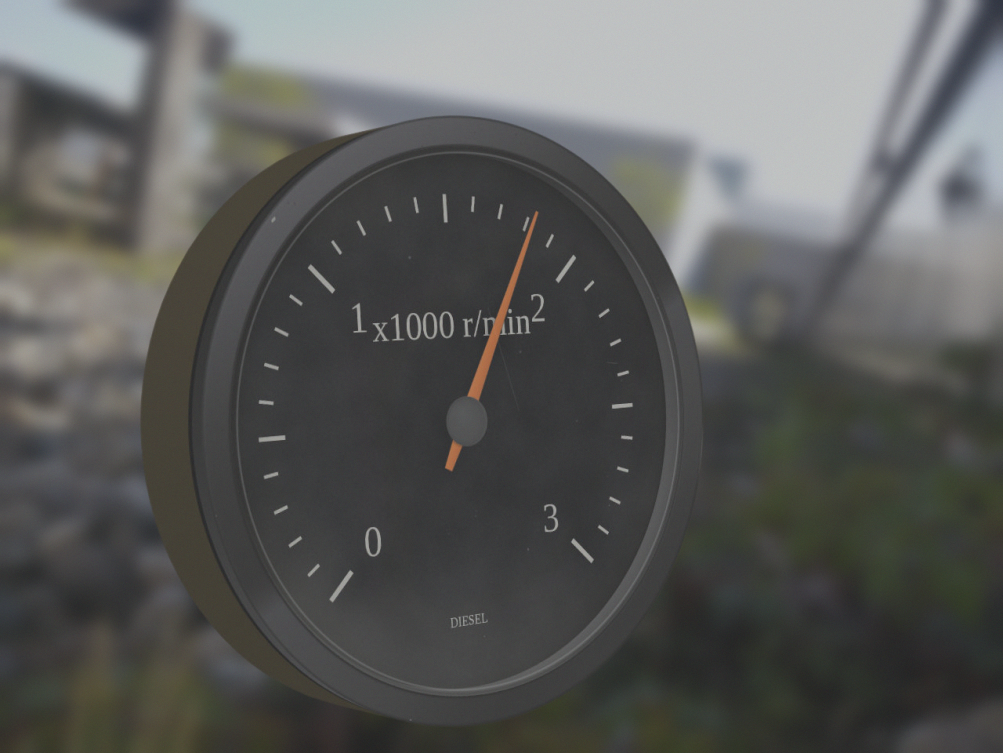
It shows 1800
